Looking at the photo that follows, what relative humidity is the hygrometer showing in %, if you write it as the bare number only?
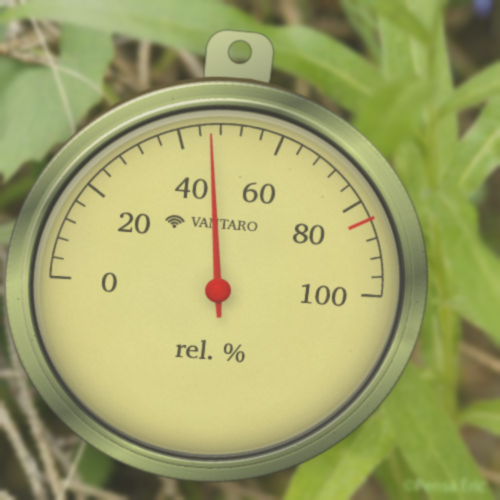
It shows 46
